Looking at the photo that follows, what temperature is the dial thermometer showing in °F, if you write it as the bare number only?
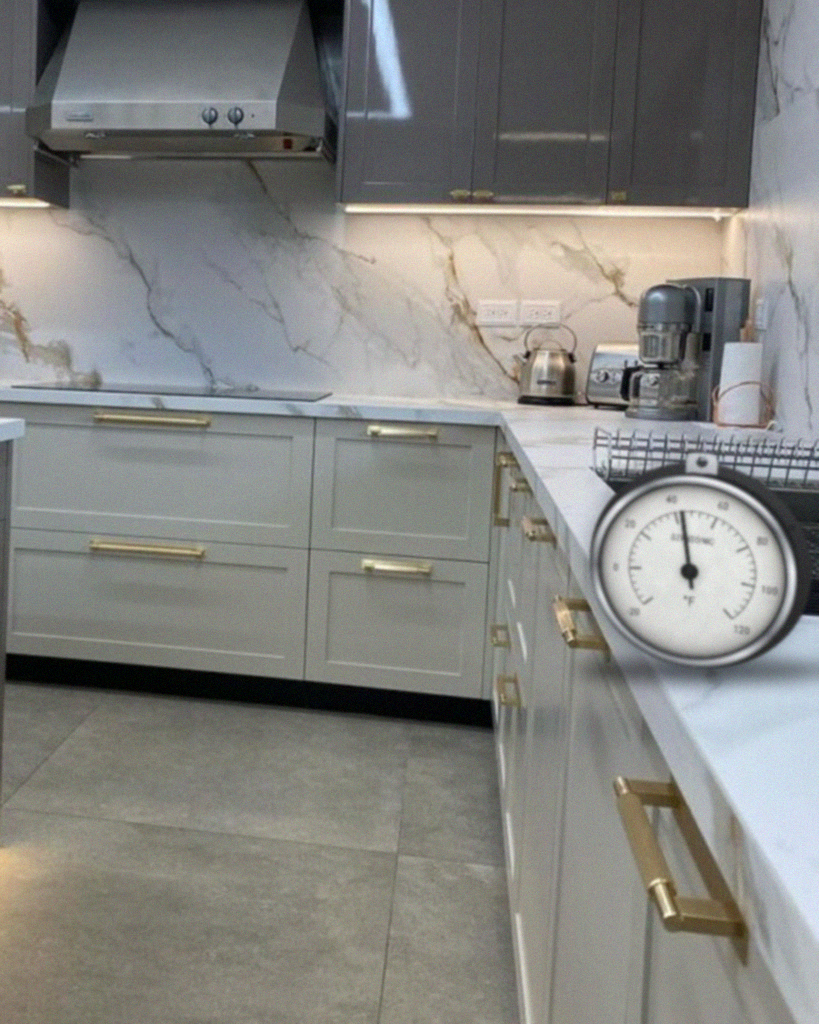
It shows 44
